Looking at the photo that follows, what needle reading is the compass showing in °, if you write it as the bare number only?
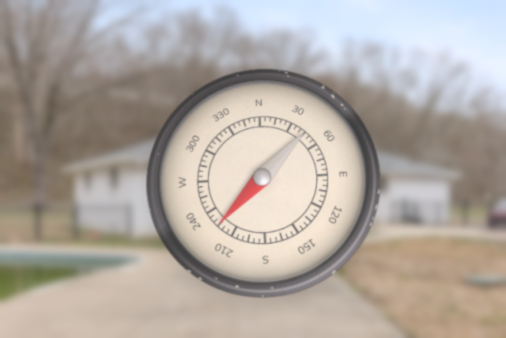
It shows 225
